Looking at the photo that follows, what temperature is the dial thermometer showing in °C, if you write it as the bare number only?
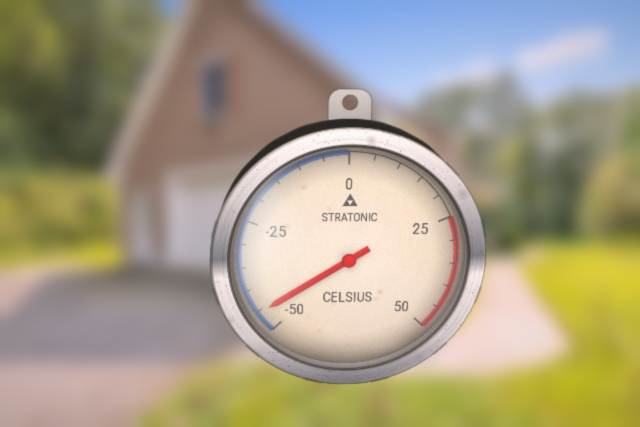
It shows -45
